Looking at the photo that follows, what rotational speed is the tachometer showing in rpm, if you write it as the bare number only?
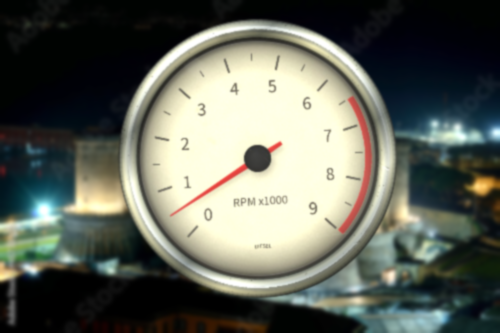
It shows 500
